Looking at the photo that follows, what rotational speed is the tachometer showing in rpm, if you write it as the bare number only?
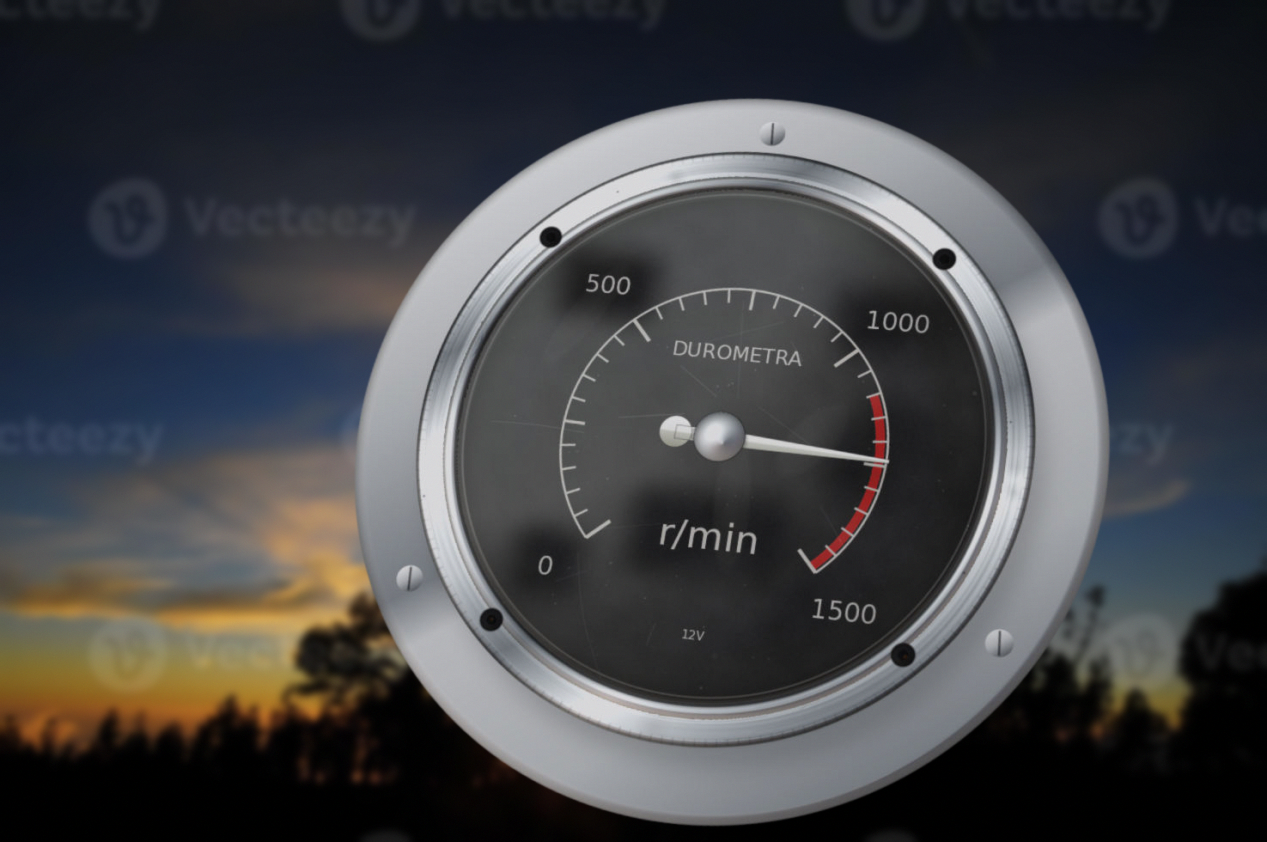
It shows 1250
